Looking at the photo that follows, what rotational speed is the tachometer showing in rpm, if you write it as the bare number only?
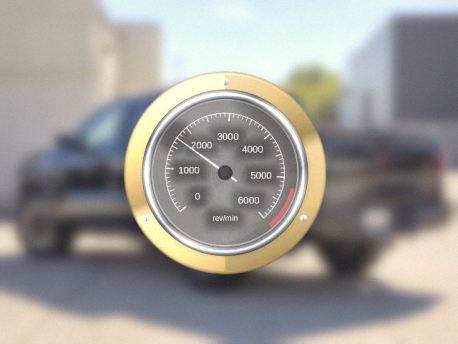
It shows 1700
